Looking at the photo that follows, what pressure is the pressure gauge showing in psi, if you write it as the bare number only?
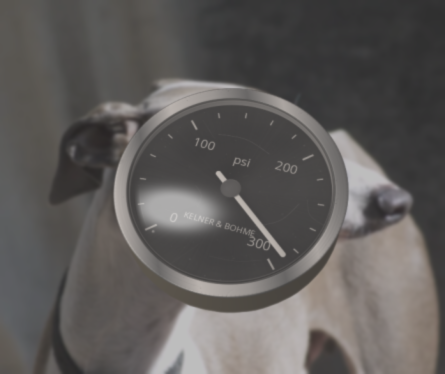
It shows 290
